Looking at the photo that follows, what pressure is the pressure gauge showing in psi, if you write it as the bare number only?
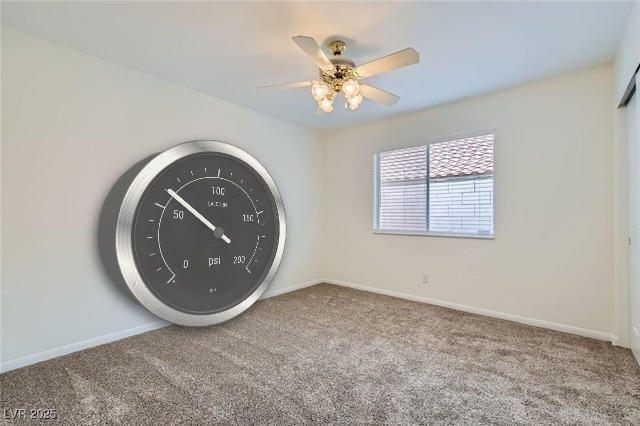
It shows 60
